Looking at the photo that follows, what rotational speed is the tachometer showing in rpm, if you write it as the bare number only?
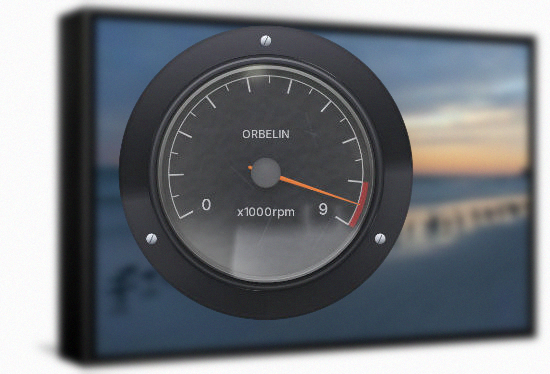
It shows 8500
